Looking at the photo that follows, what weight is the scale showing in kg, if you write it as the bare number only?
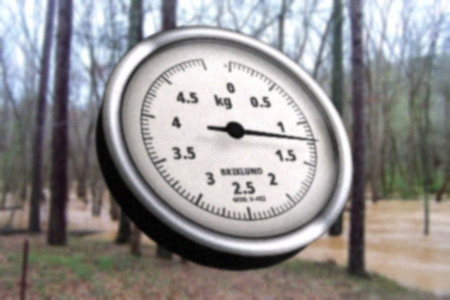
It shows 1.25
